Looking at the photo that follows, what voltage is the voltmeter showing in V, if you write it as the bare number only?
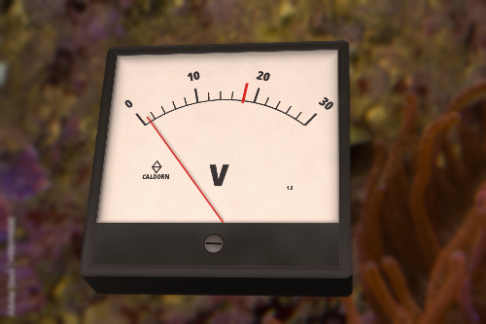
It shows 1
